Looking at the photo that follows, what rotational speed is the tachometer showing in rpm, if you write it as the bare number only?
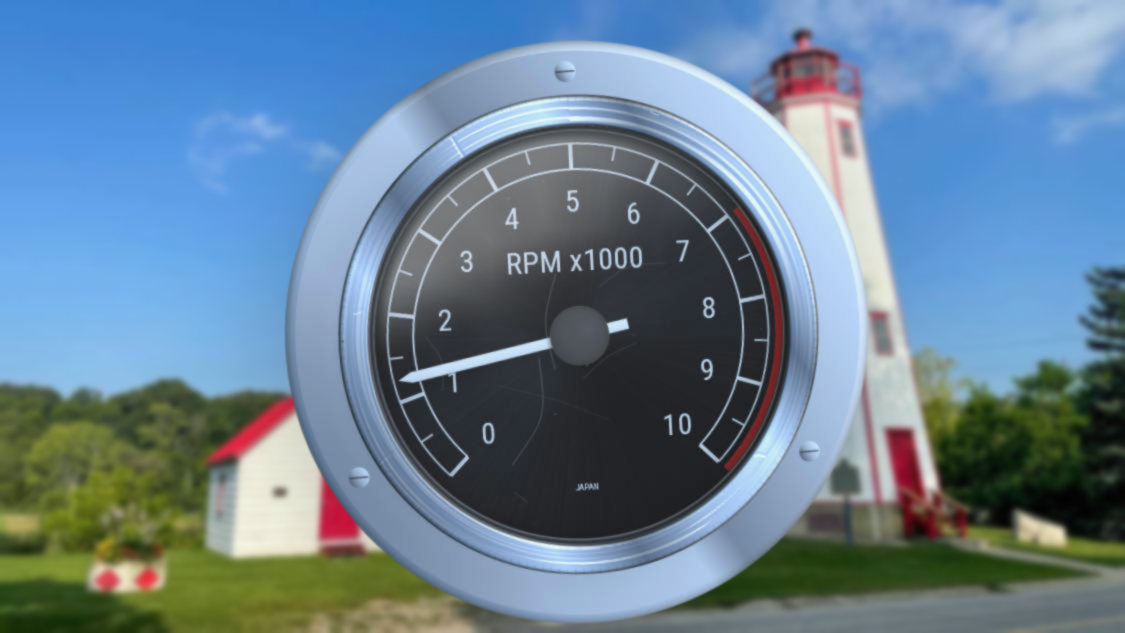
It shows 1250
